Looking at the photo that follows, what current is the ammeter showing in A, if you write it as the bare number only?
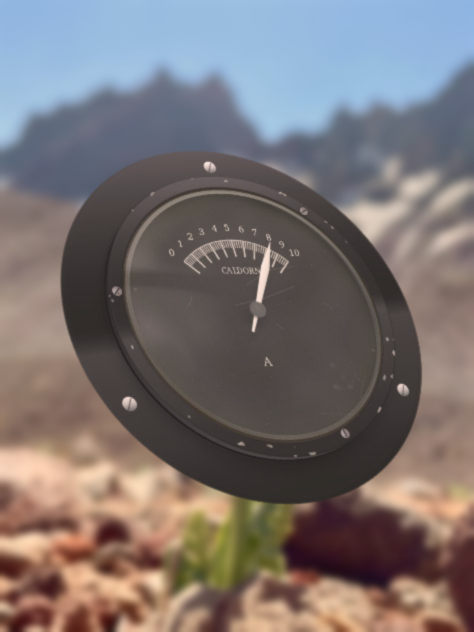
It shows 8
